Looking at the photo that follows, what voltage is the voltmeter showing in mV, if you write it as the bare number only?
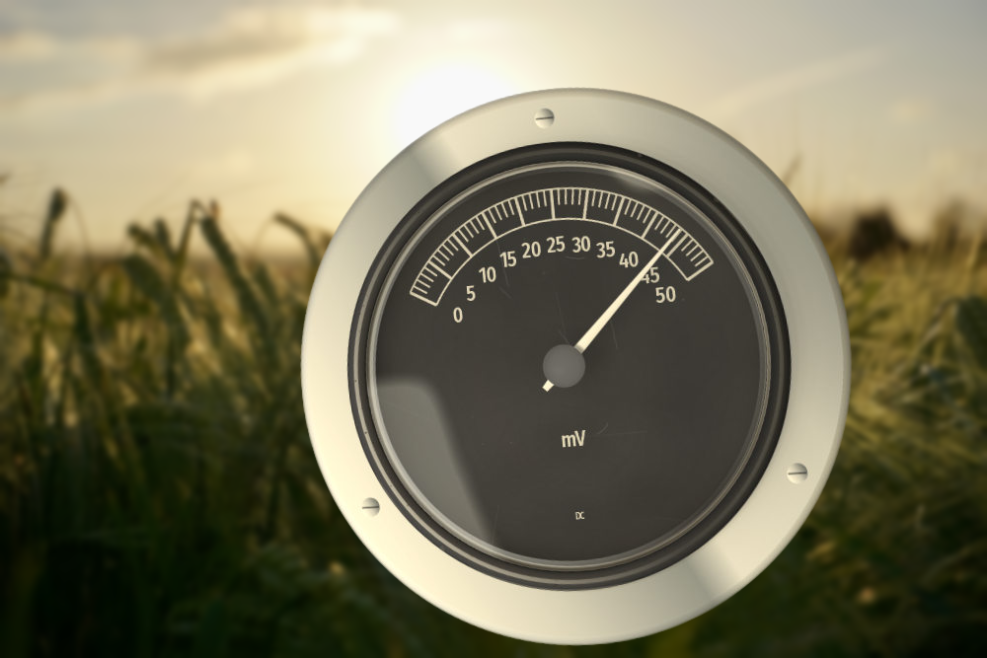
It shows 44
